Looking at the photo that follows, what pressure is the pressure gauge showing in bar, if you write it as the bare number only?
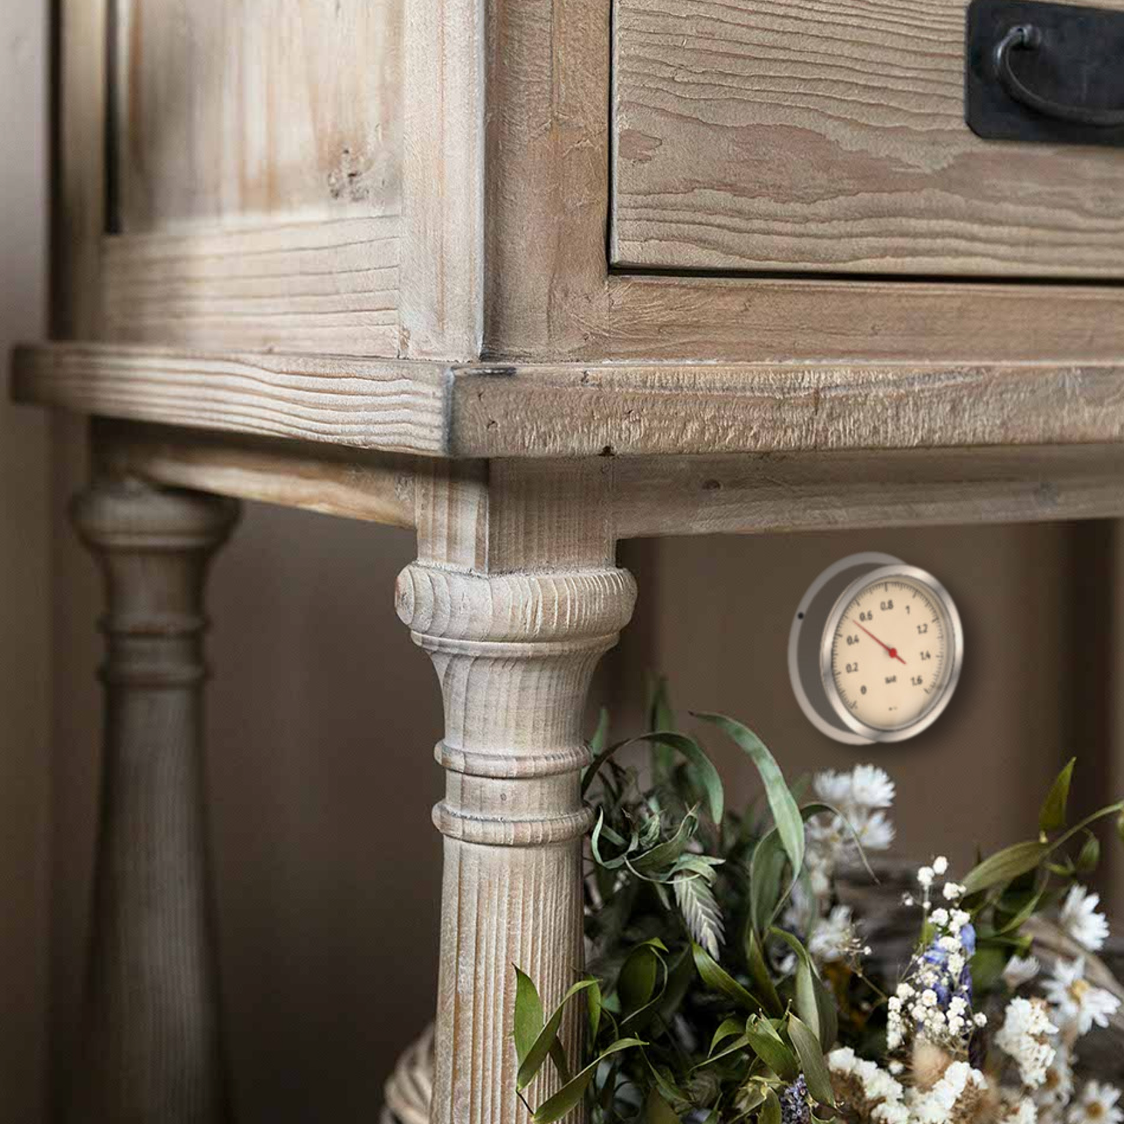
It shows 0.5
